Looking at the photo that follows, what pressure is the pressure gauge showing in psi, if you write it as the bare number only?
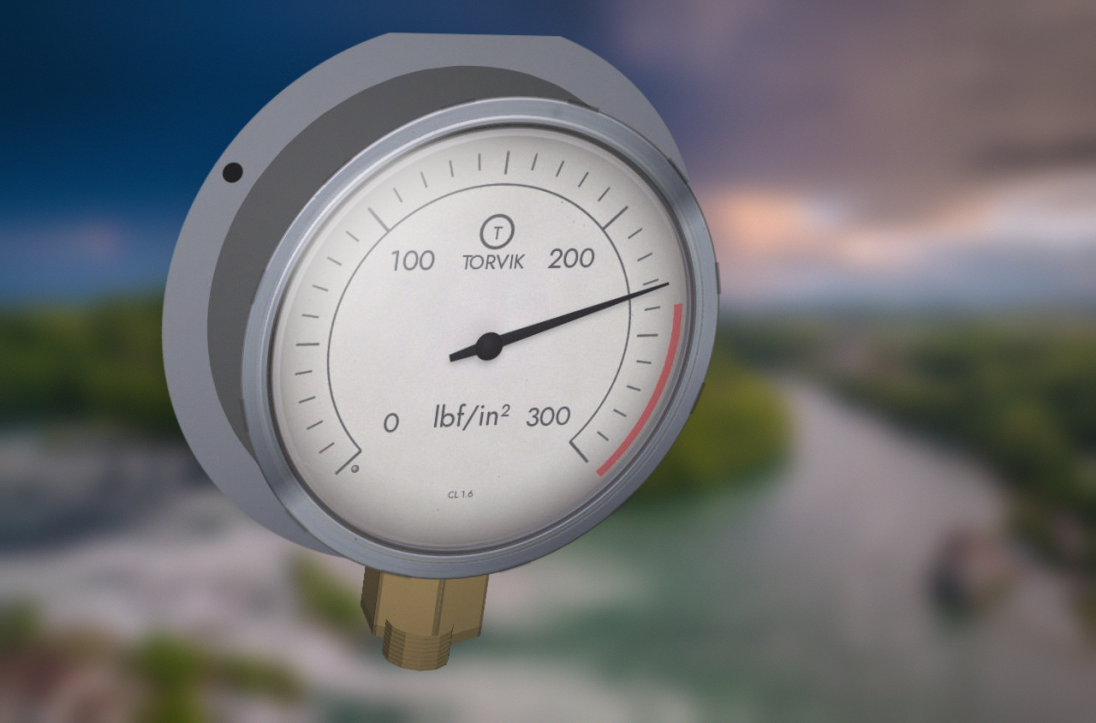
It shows 230
